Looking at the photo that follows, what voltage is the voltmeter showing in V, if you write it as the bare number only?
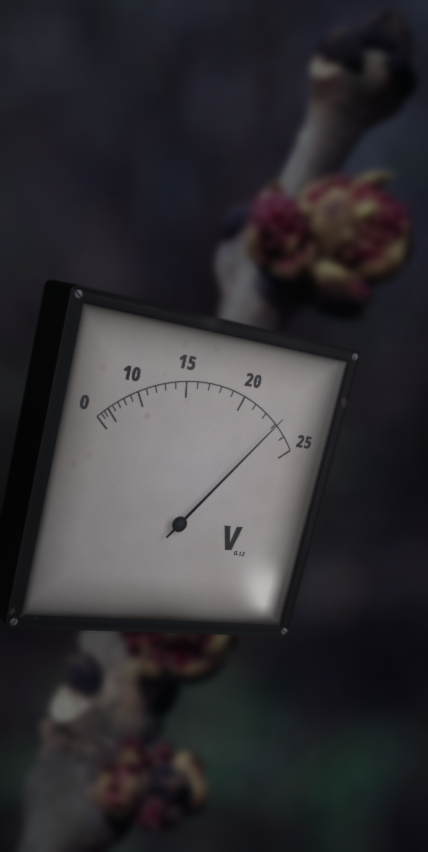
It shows 23
